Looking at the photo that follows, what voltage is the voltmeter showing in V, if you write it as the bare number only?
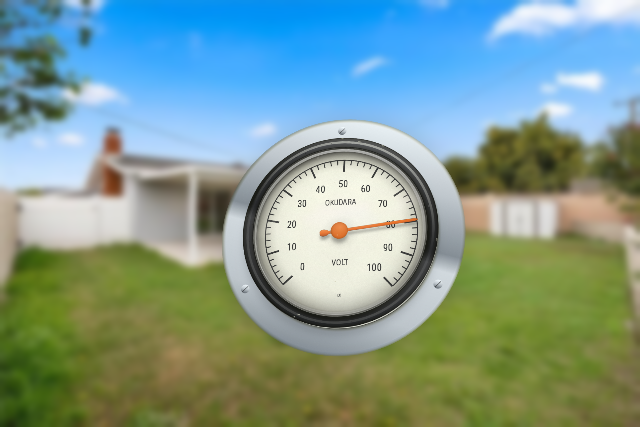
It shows 80
